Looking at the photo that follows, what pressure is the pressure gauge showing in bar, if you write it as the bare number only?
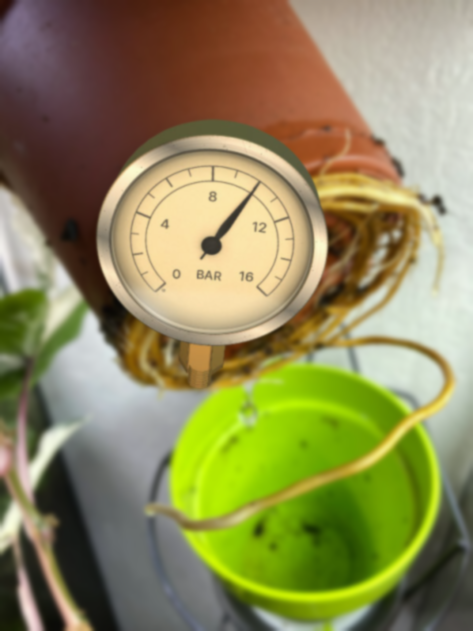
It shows 10
